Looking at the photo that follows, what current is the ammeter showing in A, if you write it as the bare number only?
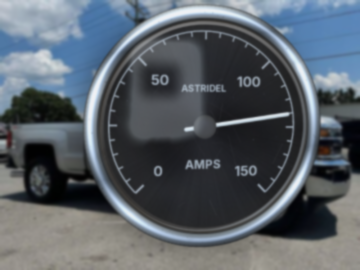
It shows 120
